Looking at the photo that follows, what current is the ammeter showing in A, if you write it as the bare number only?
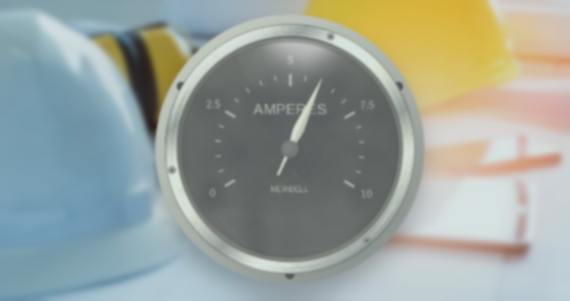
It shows 6
